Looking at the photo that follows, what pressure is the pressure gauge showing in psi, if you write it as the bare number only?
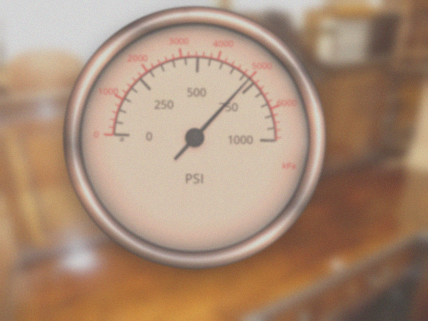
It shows 725
